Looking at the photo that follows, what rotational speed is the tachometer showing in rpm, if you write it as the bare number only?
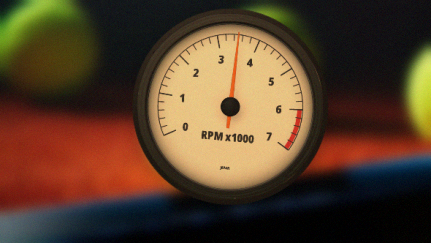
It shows 3500
